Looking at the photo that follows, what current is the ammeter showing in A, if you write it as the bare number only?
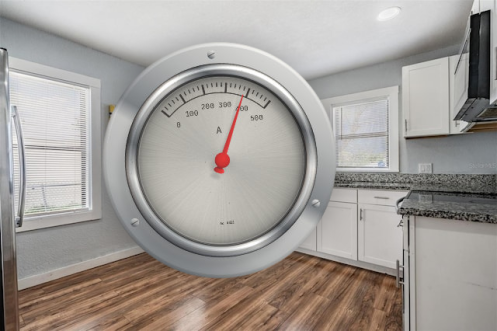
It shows 380
